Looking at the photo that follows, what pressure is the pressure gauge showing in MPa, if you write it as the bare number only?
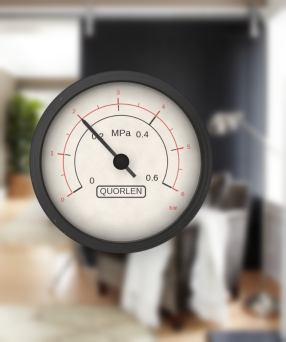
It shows 0.2
